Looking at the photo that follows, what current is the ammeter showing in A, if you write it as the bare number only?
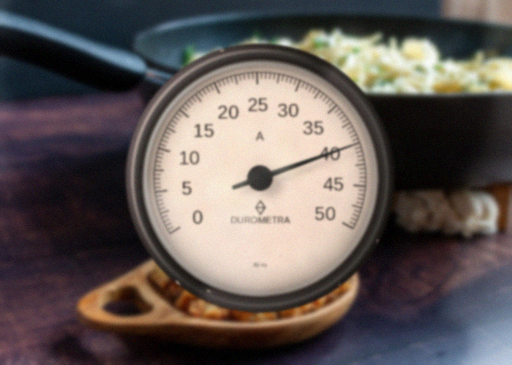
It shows 40
